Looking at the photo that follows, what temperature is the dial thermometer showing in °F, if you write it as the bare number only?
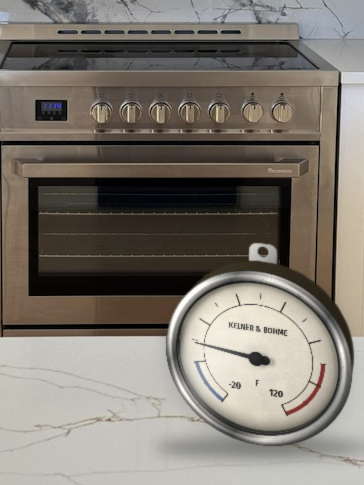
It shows 10
